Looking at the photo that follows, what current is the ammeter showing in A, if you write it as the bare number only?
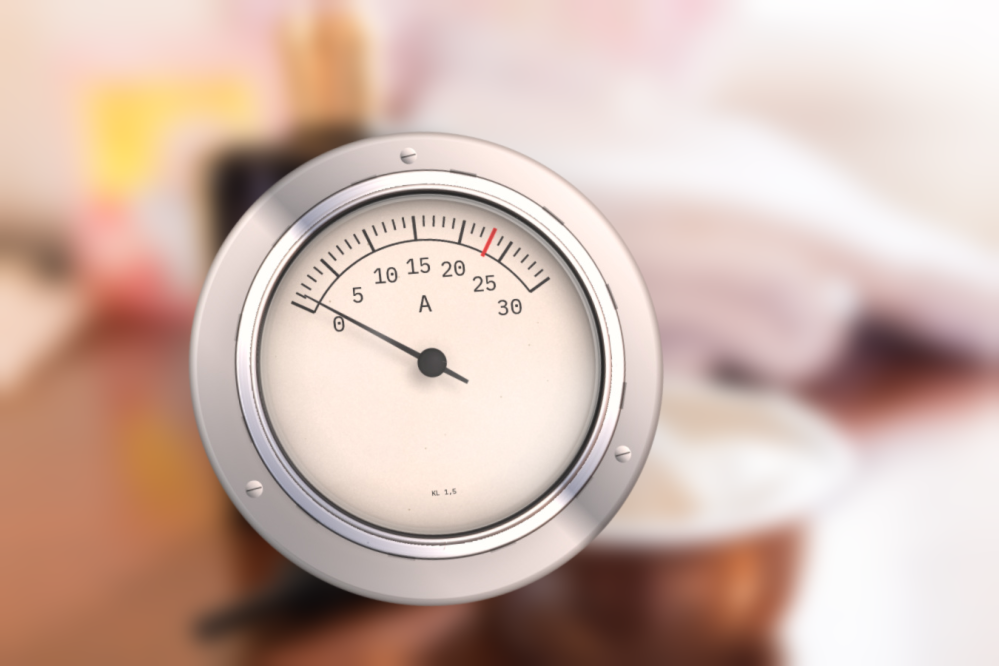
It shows 1
